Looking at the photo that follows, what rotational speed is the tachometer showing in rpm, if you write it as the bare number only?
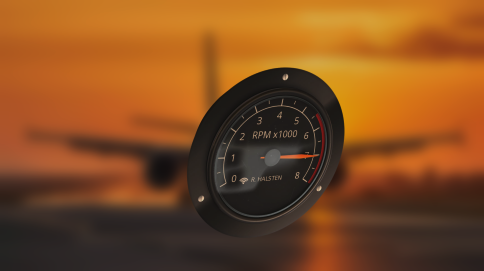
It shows 7000
